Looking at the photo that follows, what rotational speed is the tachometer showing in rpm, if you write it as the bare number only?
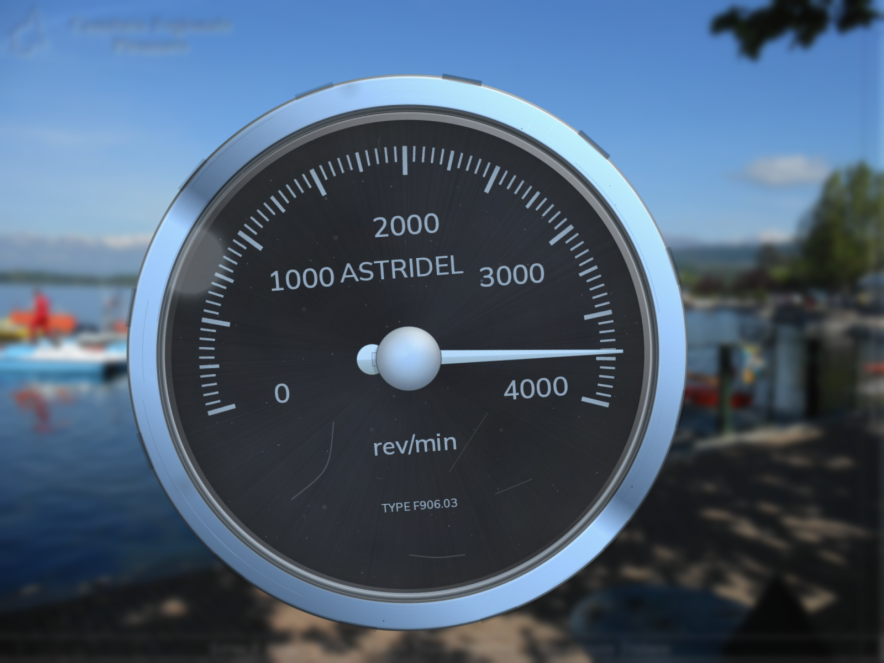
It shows 3700
